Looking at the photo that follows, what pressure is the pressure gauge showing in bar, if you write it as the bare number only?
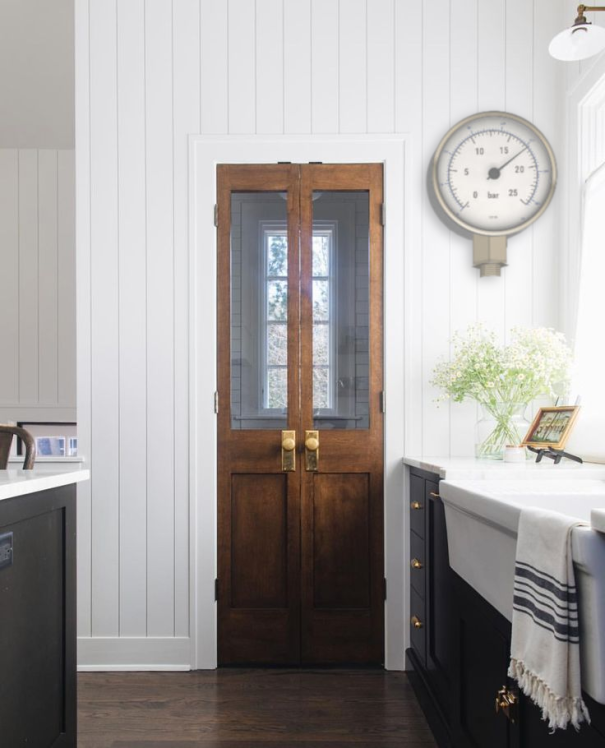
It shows 17.5
